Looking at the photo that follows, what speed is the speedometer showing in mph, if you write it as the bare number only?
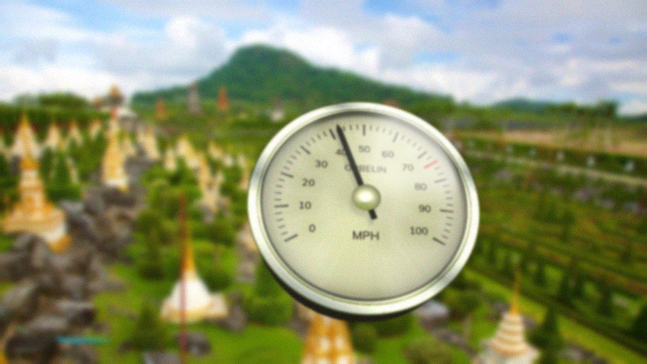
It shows 42
